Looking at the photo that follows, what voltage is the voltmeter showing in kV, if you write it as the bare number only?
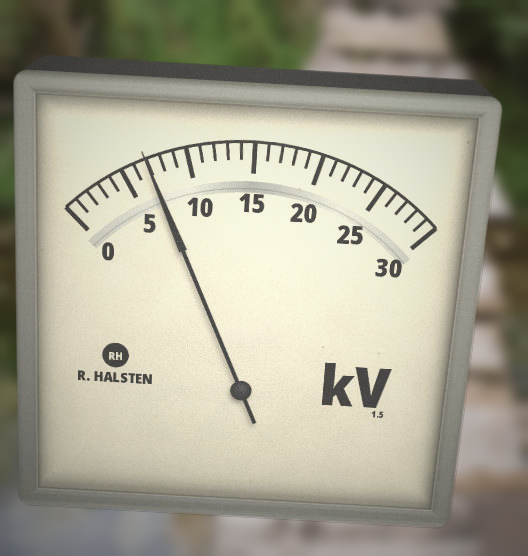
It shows 7
